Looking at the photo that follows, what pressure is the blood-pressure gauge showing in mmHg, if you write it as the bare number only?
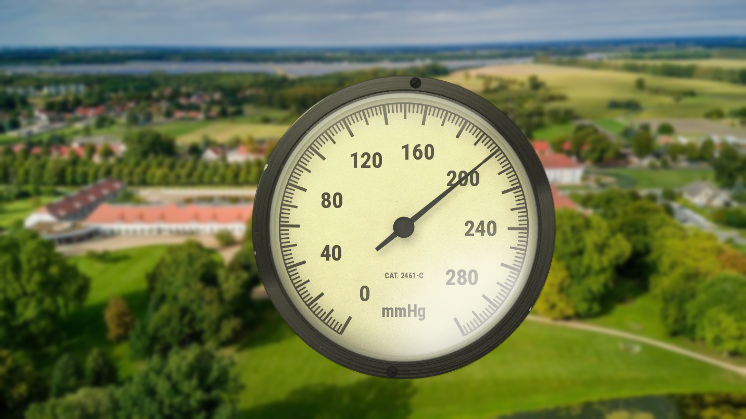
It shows 200
